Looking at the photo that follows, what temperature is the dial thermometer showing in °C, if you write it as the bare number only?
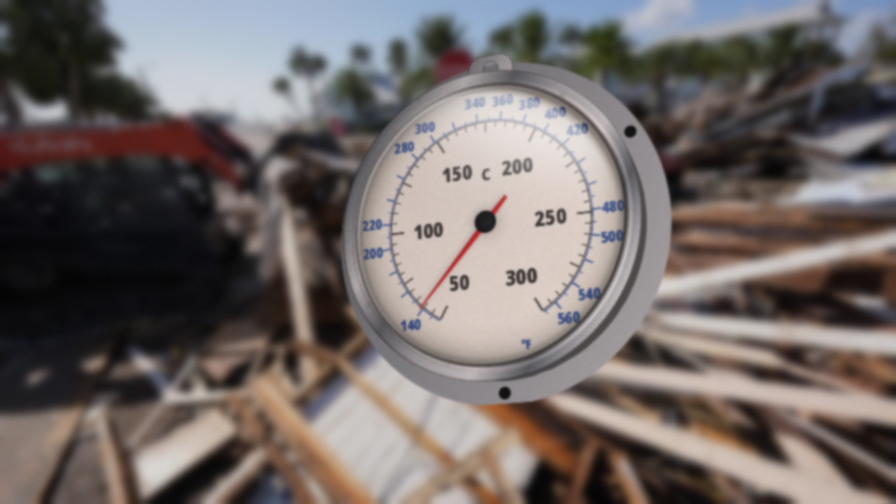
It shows 60
